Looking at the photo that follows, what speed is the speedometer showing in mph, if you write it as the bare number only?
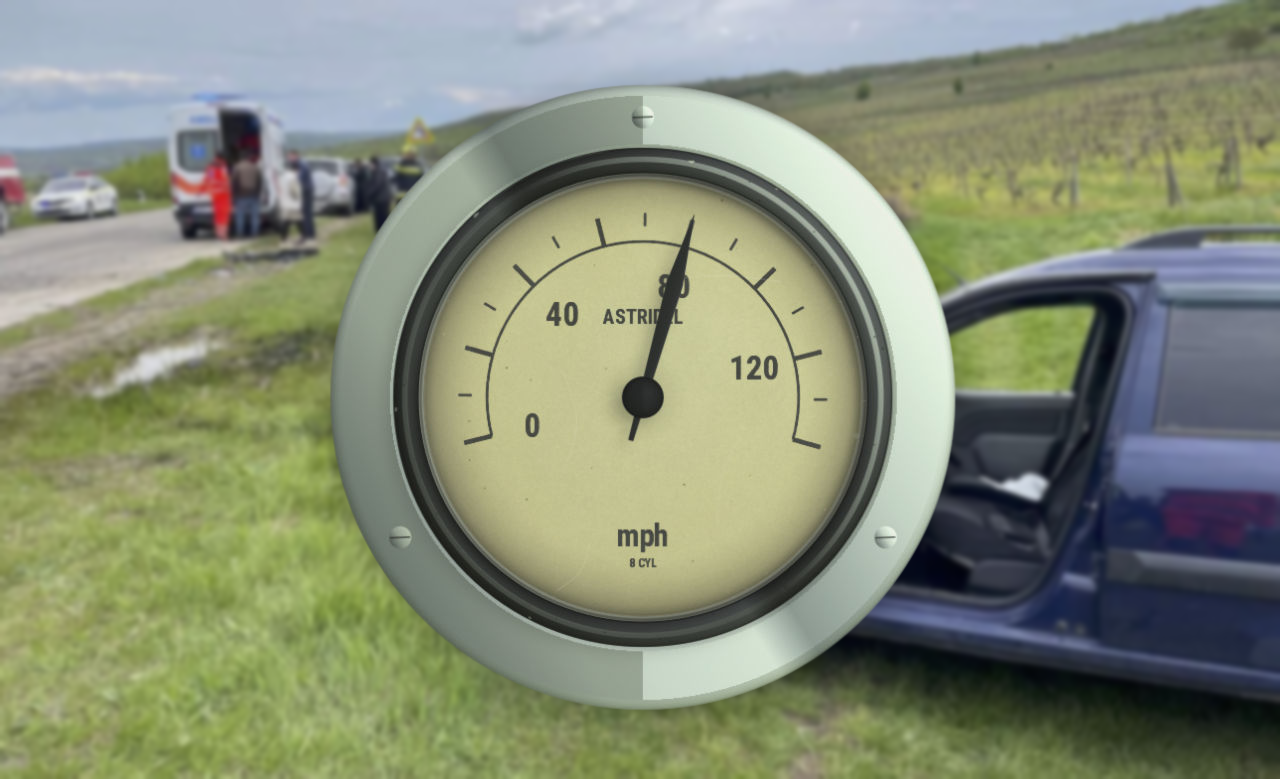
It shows 80
